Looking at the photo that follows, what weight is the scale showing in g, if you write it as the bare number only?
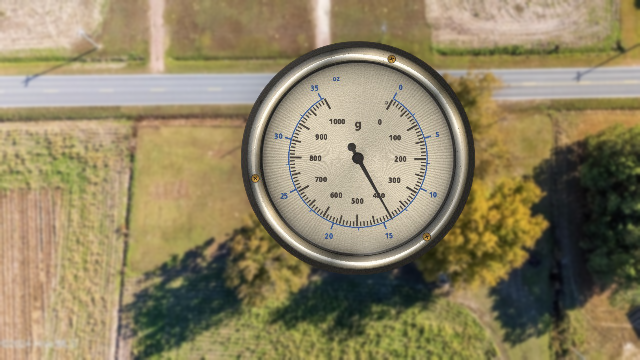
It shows 400
